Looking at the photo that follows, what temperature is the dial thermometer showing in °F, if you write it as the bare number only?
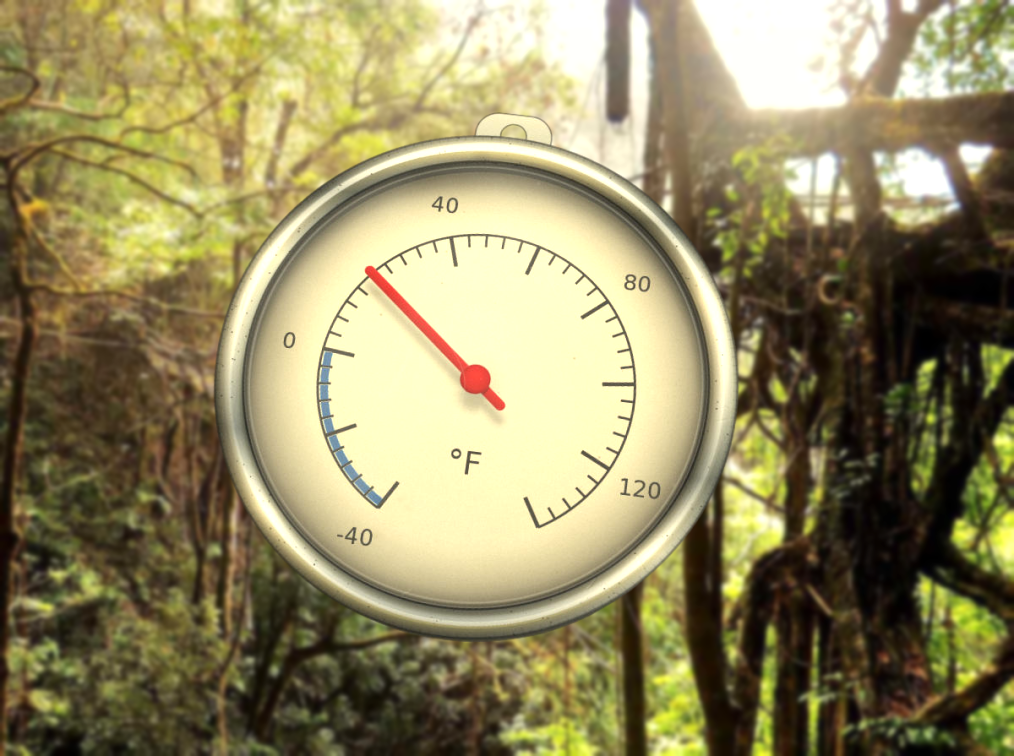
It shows 20
